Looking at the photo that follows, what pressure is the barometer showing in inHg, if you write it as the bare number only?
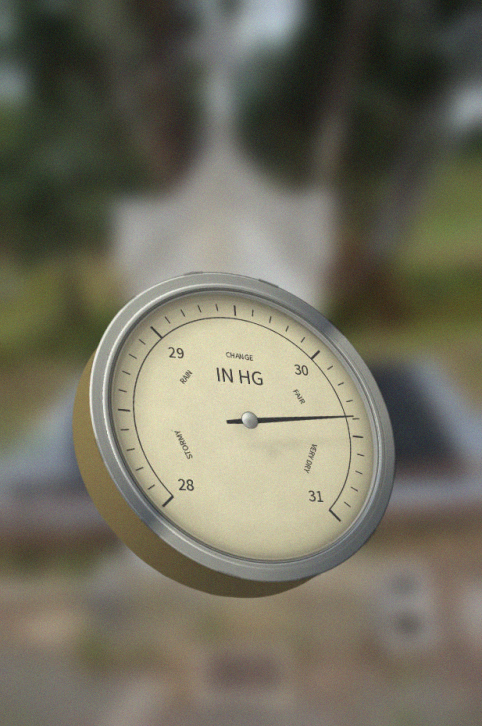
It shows 30.4
